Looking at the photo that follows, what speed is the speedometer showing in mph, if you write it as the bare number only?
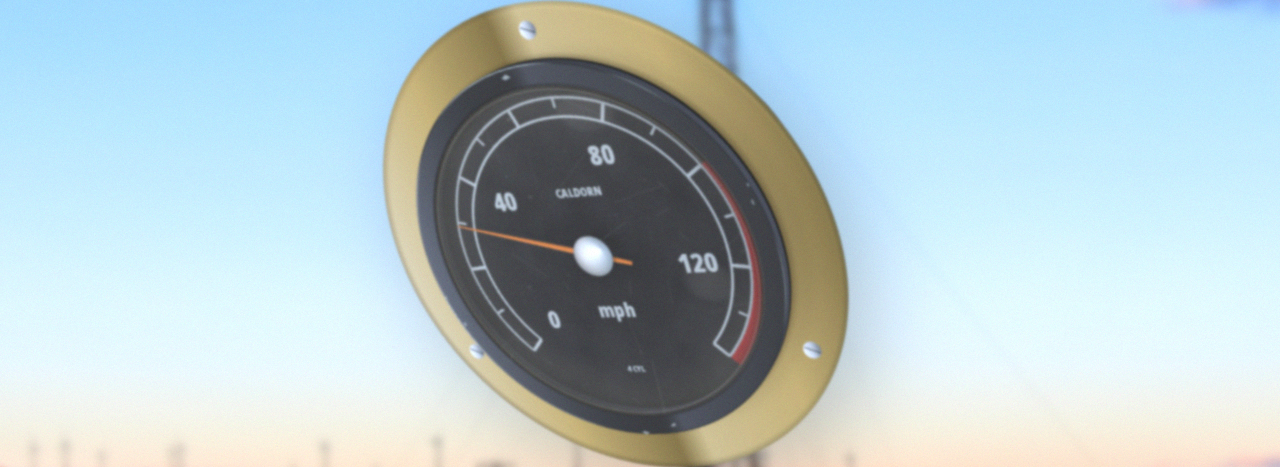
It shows 30
